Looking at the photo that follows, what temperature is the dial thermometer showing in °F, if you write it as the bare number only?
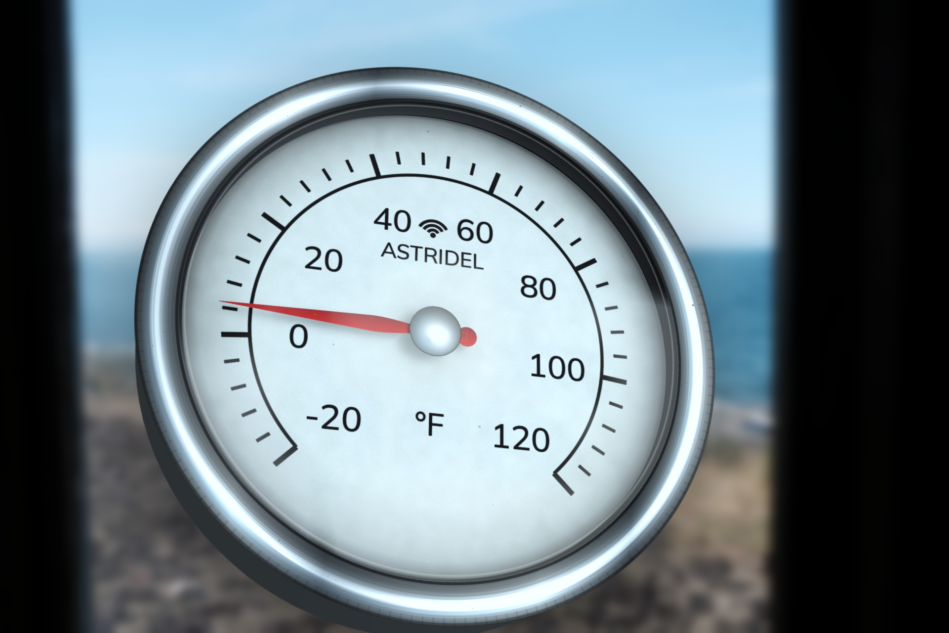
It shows 4
